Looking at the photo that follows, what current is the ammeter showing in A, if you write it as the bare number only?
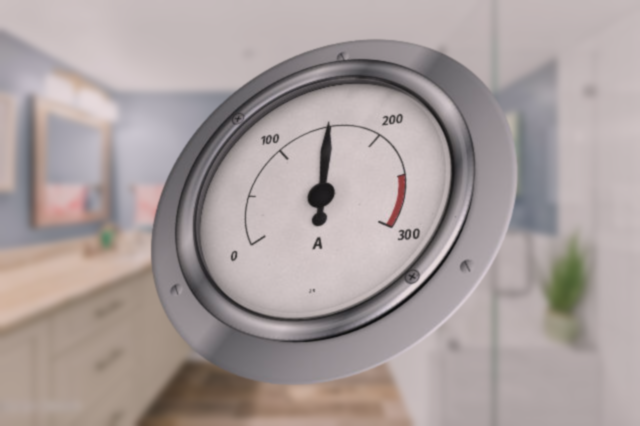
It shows 150
